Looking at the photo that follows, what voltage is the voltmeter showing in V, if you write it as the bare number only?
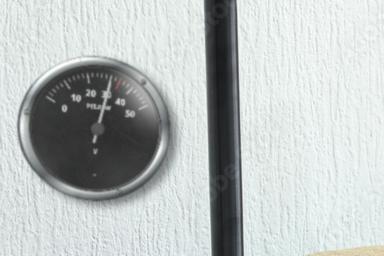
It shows 30
